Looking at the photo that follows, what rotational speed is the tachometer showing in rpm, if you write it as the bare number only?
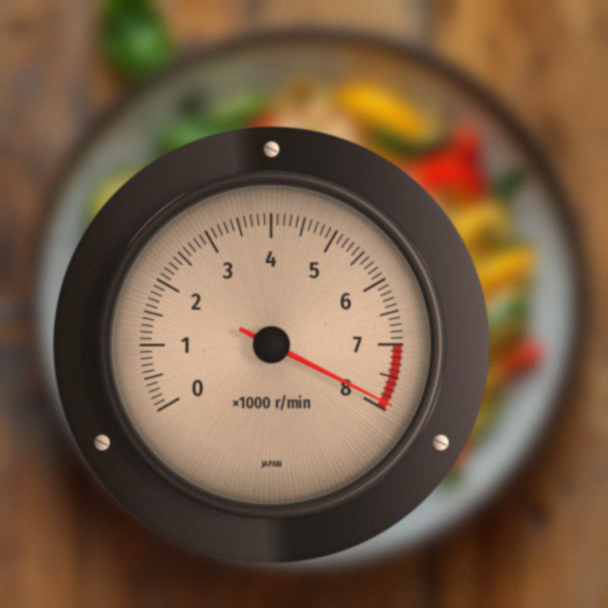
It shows 7900
